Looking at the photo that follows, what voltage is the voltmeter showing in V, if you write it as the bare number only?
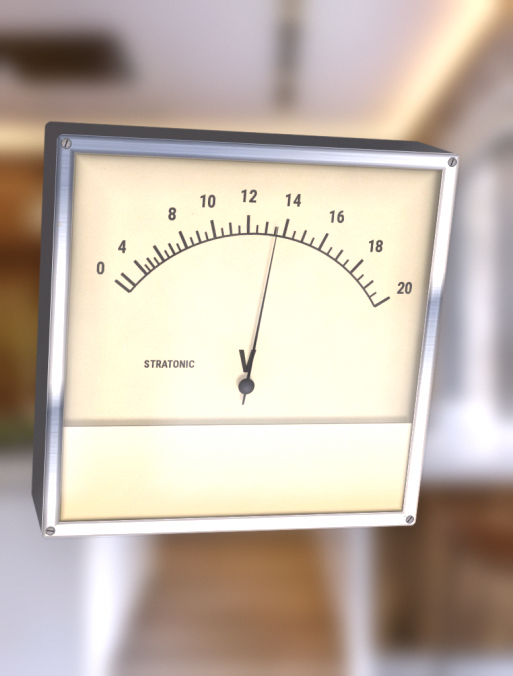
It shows 13.5
